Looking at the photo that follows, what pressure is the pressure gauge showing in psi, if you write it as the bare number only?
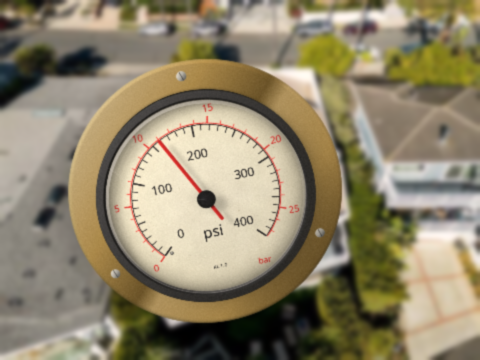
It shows 160
